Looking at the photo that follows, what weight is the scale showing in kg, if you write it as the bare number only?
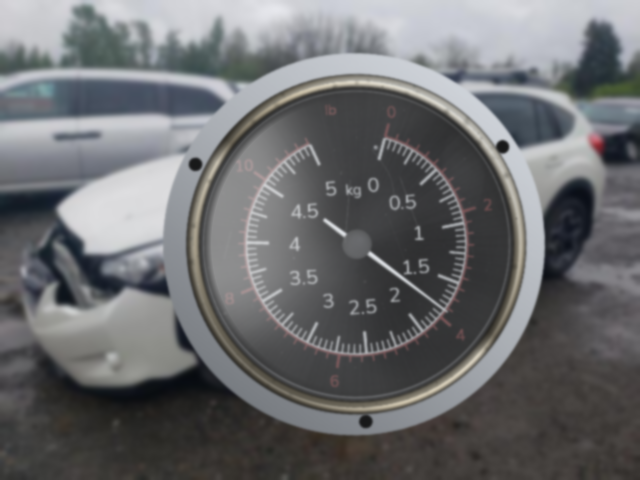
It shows 1.75
